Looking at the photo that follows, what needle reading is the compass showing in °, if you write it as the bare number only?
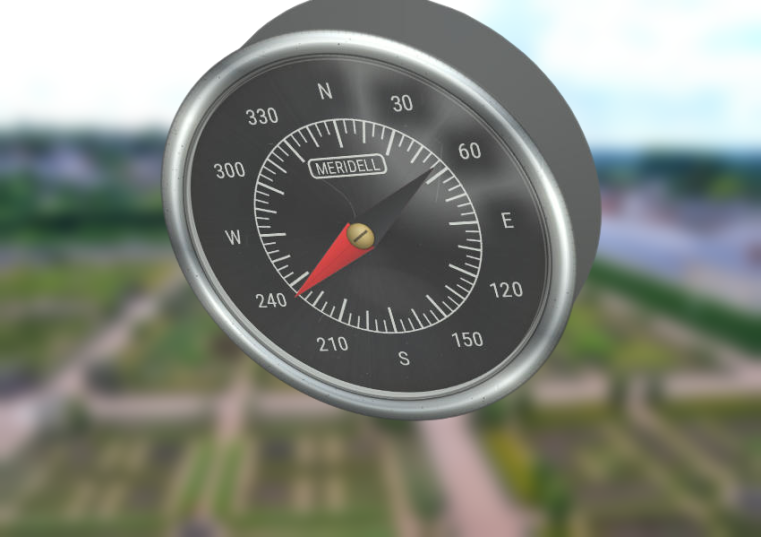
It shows 235
